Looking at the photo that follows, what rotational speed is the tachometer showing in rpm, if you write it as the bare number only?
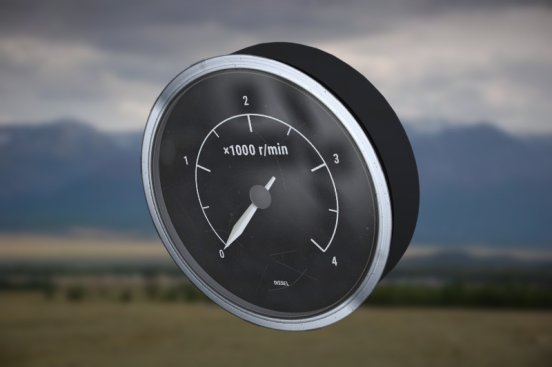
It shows 0
